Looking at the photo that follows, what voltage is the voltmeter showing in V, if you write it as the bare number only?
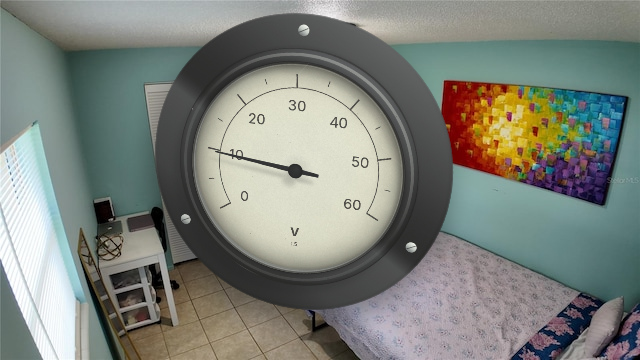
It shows 10
